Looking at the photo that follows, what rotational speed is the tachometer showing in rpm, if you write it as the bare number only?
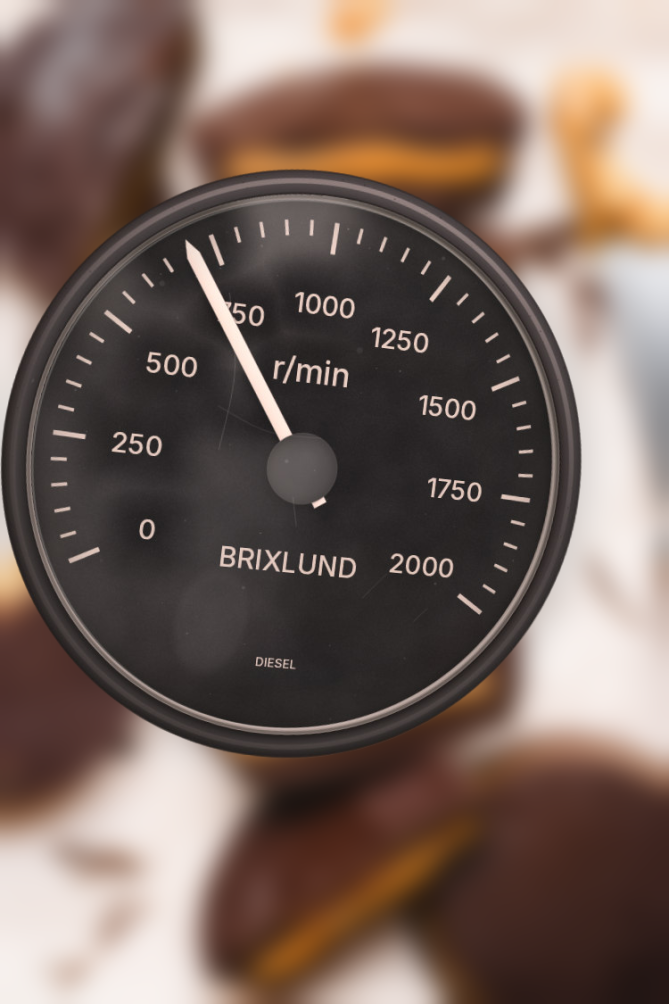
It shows 700
